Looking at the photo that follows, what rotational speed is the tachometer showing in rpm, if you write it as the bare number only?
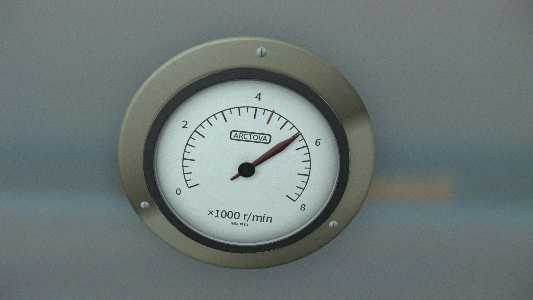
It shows 5500
